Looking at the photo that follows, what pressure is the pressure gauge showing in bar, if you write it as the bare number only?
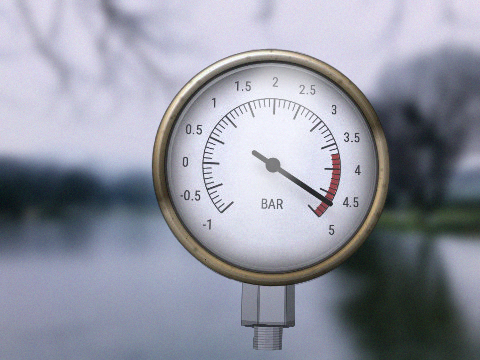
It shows 4.7
